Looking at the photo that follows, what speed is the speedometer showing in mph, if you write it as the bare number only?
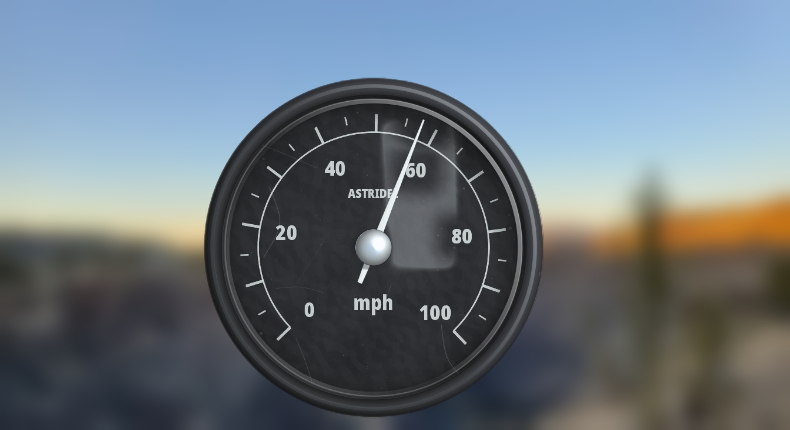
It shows 57.5
